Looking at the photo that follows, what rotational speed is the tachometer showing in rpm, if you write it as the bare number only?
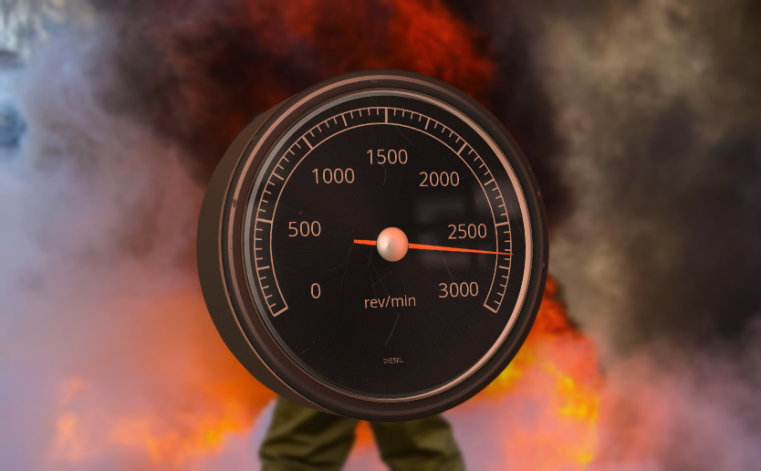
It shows 2675
